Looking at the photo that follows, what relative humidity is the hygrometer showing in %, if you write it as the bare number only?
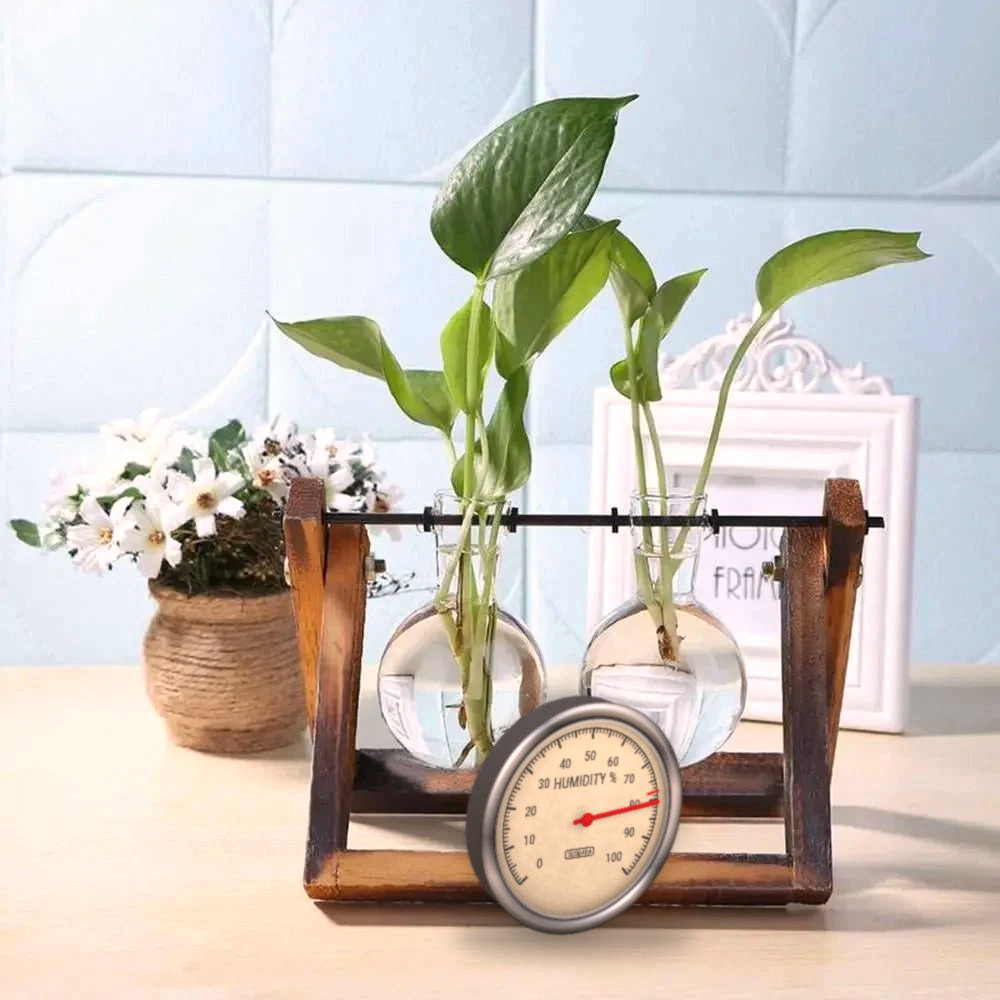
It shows 80
